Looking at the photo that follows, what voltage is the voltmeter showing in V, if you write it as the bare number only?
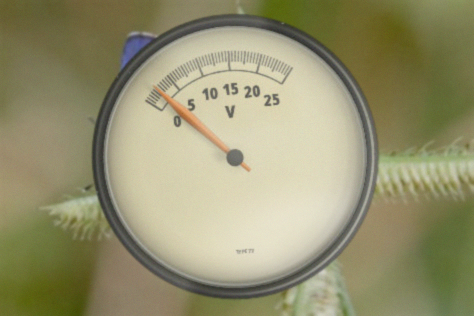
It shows 2.5
